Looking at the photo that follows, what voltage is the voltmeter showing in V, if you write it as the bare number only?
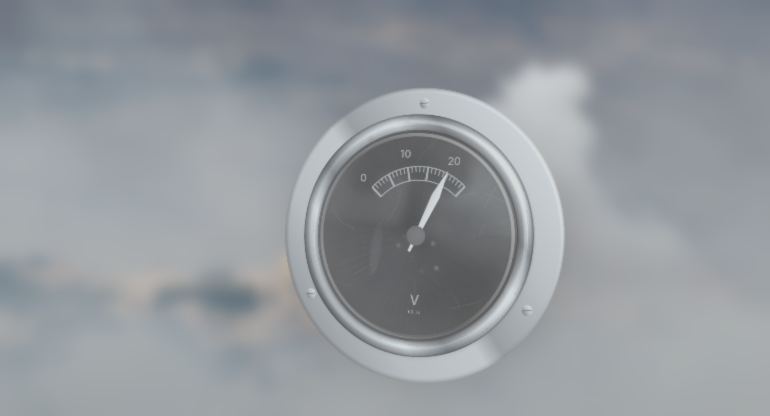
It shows 20
